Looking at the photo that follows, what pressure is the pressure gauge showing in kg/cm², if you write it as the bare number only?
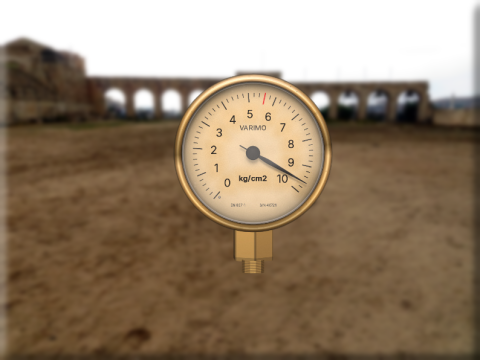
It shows 9.6
